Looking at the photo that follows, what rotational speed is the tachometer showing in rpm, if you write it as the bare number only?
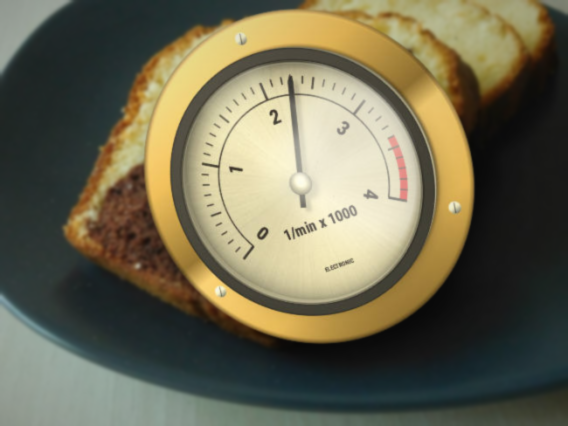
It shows 2300
